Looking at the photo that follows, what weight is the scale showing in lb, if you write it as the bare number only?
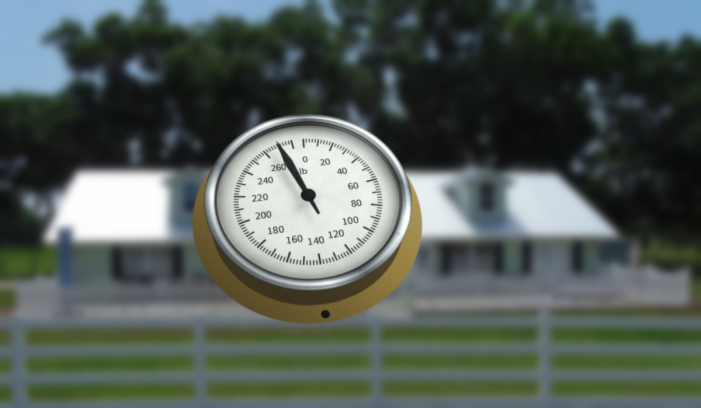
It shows 270
